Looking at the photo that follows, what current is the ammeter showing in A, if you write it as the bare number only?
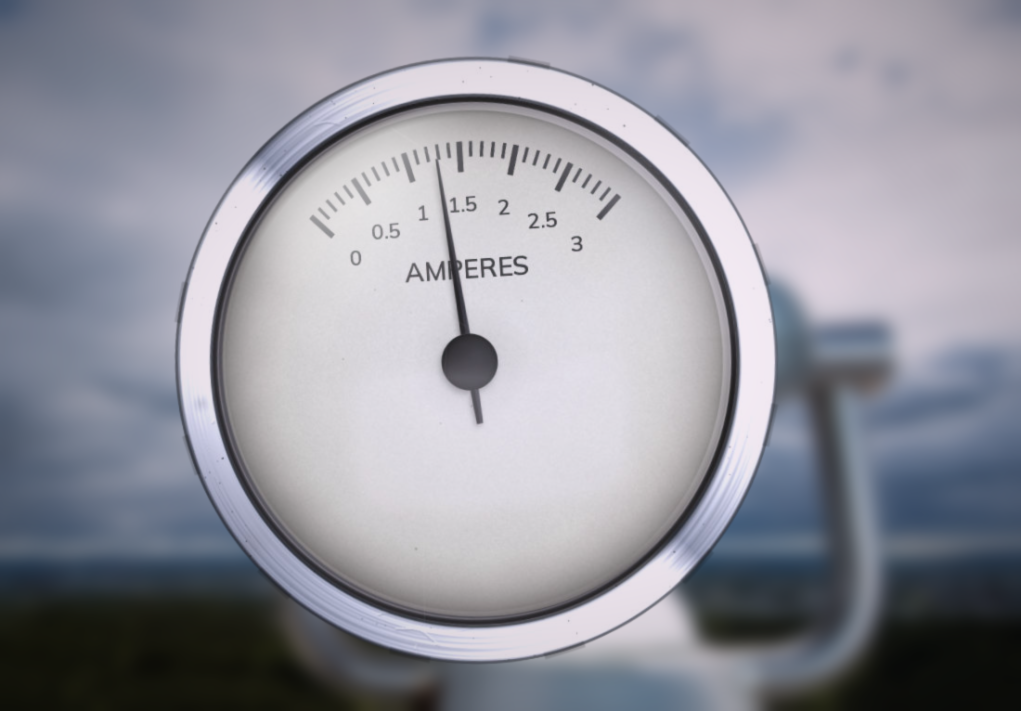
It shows 1.3
